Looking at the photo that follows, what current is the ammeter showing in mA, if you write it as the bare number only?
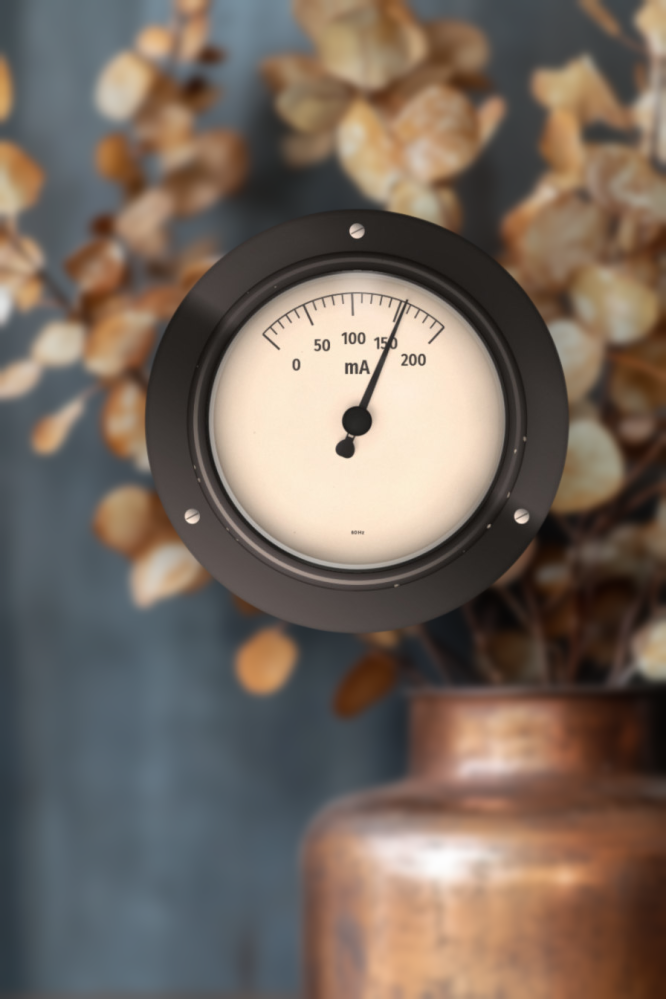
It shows 155
